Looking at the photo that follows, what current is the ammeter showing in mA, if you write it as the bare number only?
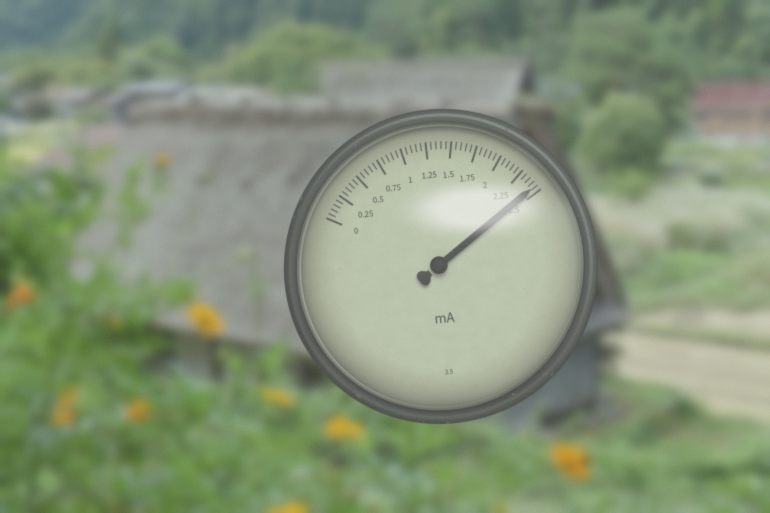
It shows 2.45
